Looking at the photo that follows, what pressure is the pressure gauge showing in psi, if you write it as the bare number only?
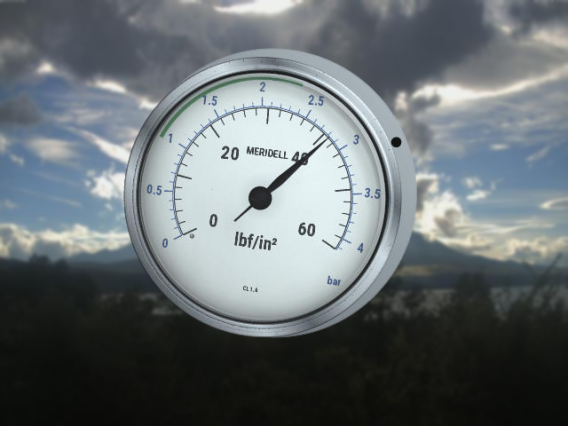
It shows 41
